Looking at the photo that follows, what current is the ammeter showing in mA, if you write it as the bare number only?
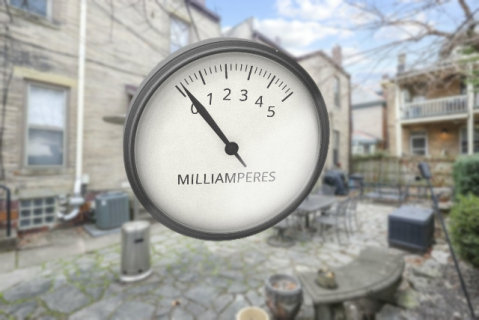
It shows 0.2
